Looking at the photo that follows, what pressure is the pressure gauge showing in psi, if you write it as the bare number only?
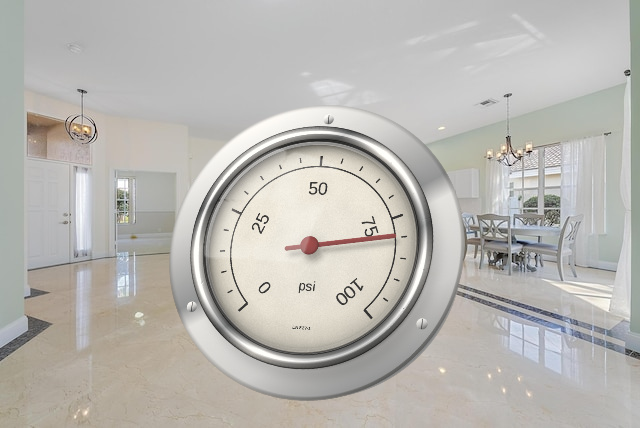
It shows 80
